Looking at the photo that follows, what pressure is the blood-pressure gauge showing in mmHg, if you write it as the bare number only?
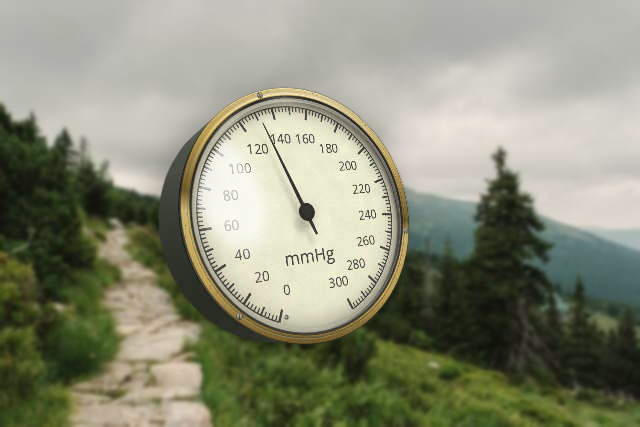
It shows 130
